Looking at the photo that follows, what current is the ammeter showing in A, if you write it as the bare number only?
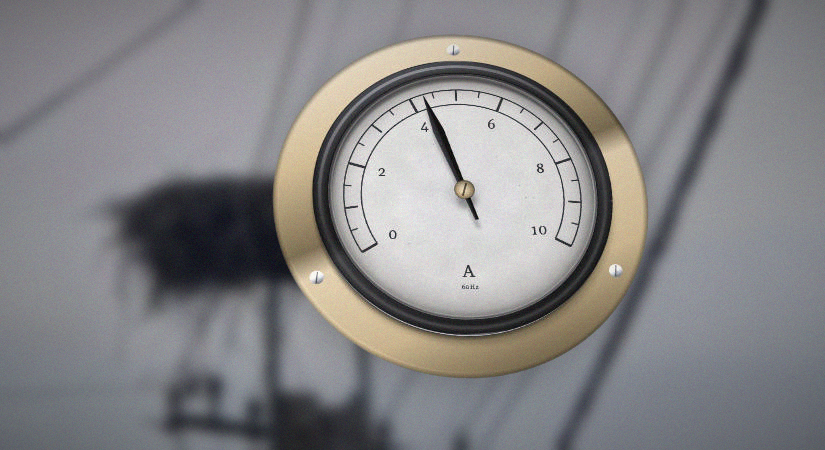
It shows 4.25
